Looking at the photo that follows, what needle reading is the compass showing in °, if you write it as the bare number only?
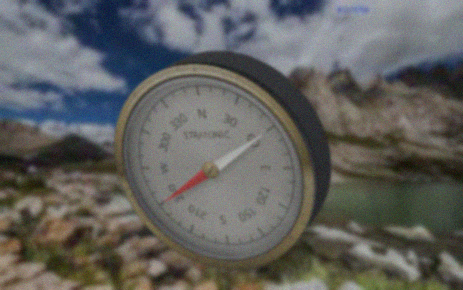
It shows 240
